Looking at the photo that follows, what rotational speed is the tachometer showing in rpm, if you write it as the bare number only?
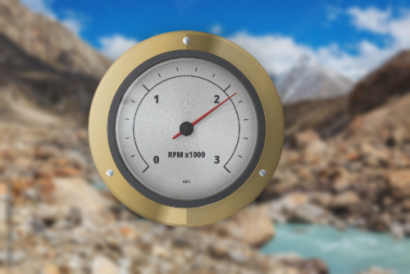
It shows 2100
